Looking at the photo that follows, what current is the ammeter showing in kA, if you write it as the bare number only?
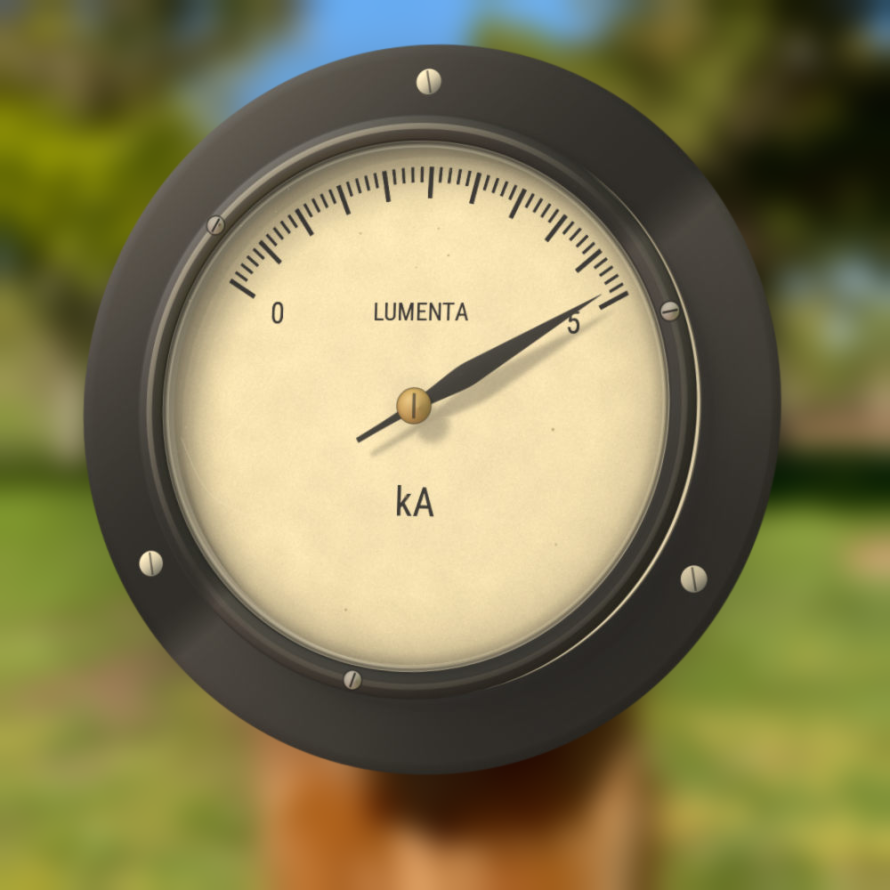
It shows 4.9
